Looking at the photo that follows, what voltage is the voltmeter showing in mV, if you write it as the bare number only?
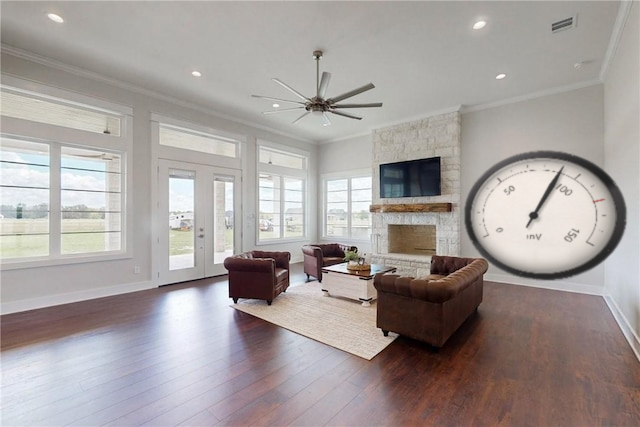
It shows 90
